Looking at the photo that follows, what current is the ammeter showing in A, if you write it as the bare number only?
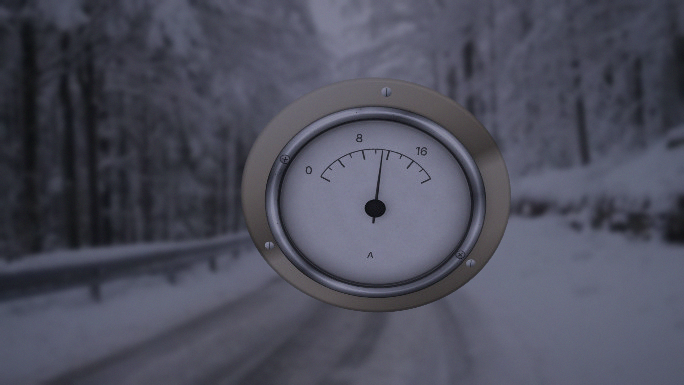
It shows 11
